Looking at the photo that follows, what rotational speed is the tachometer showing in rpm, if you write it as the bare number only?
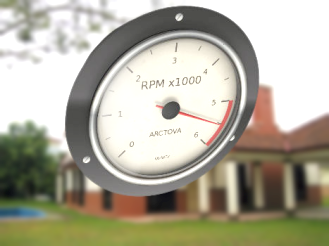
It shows 5500
